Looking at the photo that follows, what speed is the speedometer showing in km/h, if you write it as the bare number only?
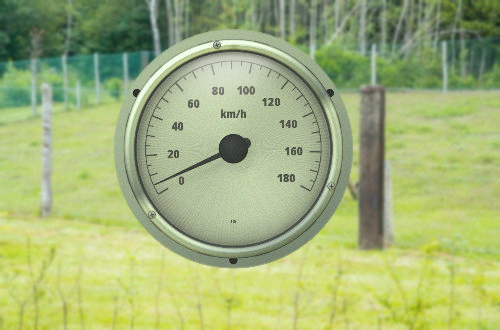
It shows 5
